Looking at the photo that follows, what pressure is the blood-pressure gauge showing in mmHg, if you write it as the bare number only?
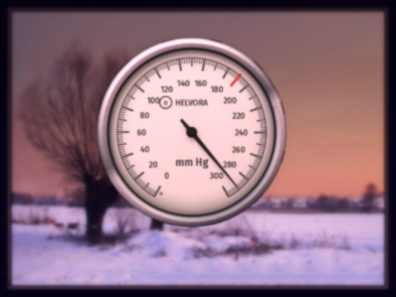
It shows 290
